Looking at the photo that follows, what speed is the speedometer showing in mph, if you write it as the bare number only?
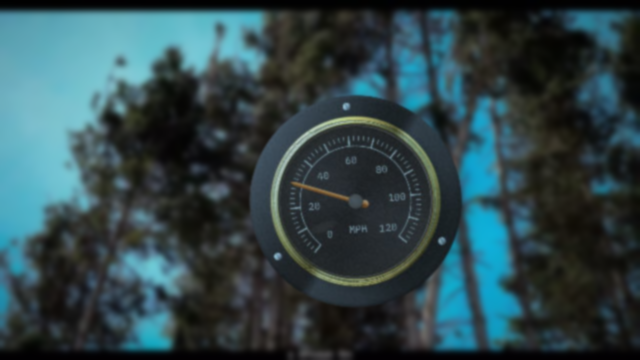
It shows 30
